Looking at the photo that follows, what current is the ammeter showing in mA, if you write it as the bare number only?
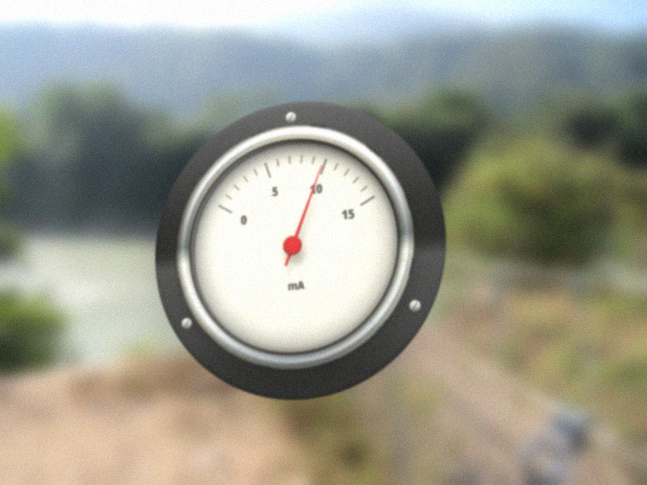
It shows 10
